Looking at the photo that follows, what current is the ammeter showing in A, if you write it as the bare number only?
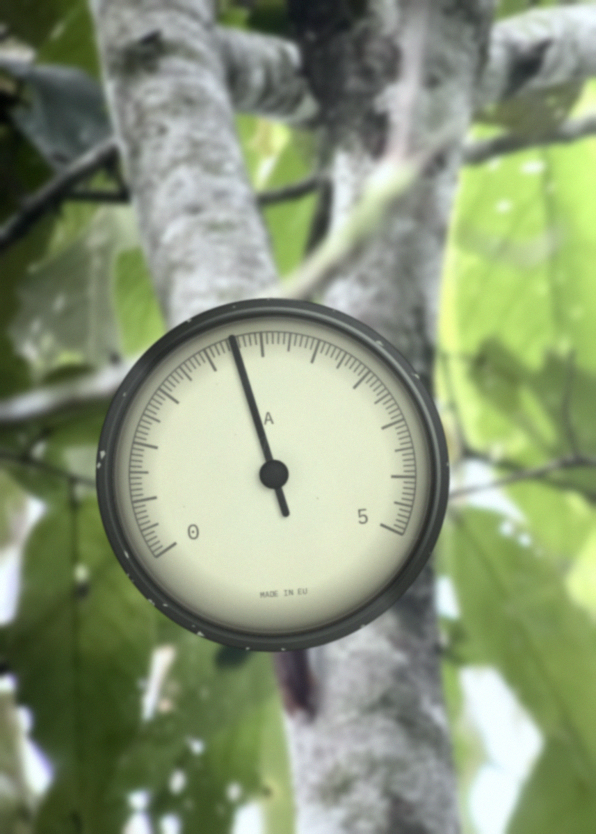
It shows 2.25
